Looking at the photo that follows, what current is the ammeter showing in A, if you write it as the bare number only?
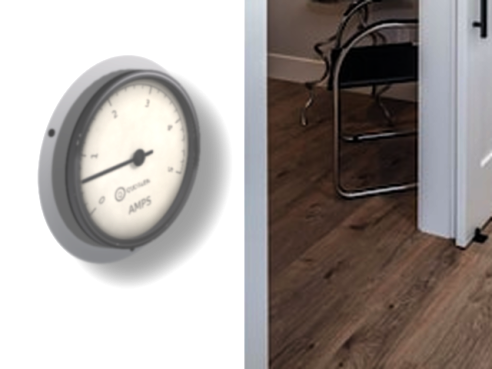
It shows 0.6
